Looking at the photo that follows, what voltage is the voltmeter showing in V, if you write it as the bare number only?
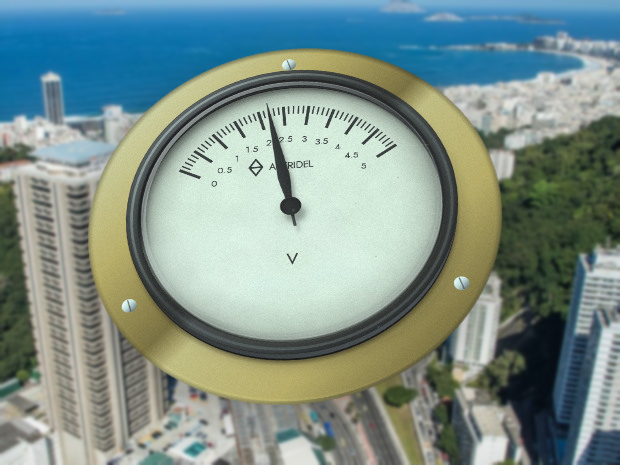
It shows 2.2
